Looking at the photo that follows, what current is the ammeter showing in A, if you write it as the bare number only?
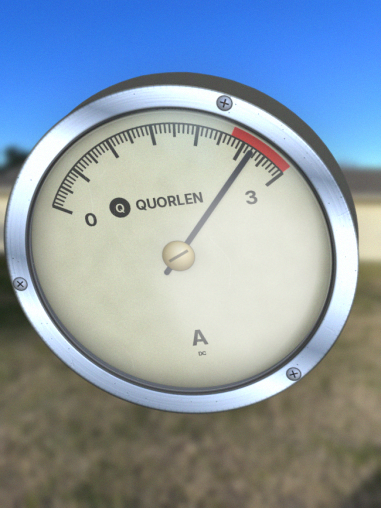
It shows 2.6
